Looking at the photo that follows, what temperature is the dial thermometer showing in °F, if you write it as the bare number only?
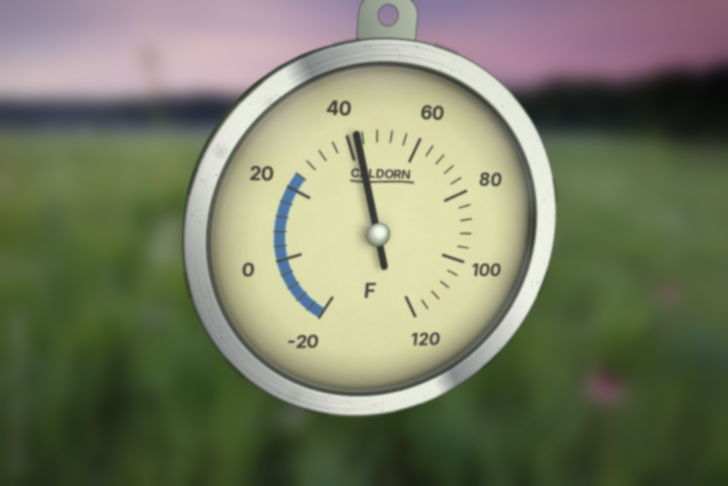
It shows 42
